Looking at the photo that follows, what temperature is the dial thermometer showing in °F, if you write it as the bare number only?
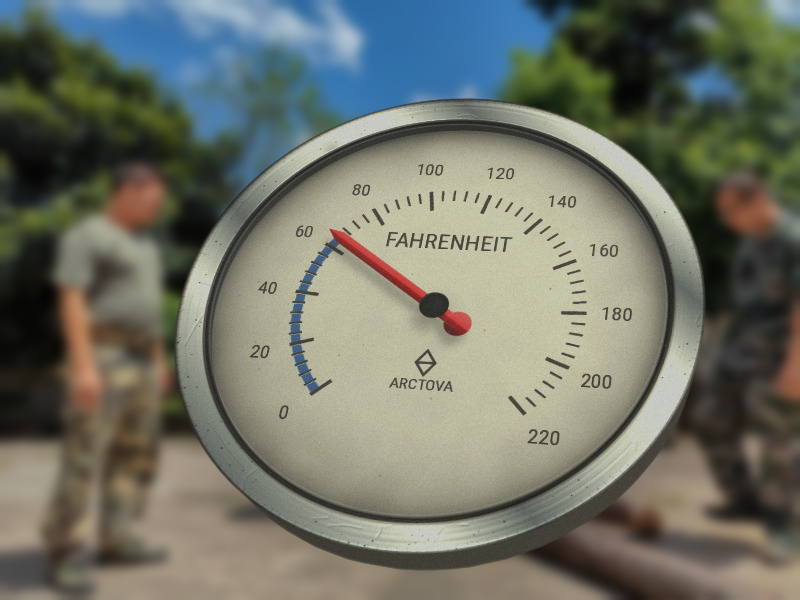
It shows 64
